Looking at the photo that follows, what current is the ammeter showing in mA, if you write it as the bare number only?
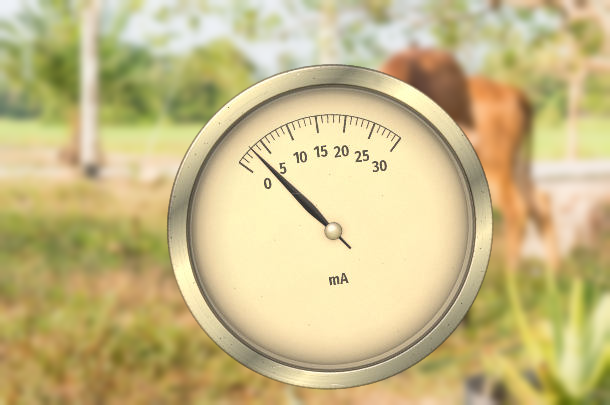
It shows 3
